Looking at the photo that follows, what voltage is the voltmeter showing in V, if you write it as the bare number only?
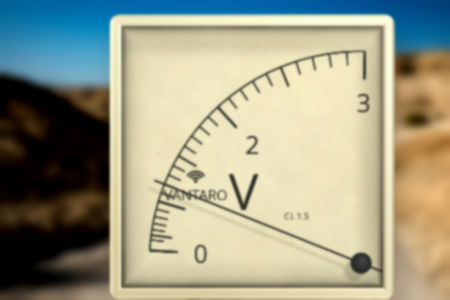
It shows 1.2
